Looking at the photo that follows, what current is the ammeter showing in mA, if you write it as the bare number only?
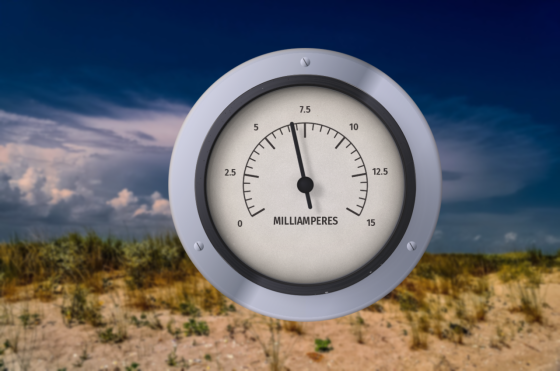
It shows 6.75
